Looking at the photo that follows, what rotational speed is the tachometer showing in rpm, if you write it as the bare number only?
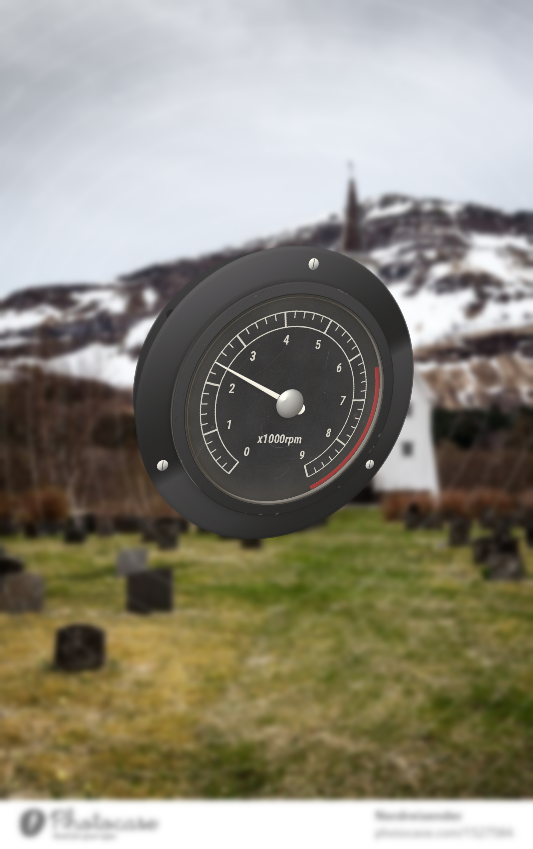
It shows 2400
